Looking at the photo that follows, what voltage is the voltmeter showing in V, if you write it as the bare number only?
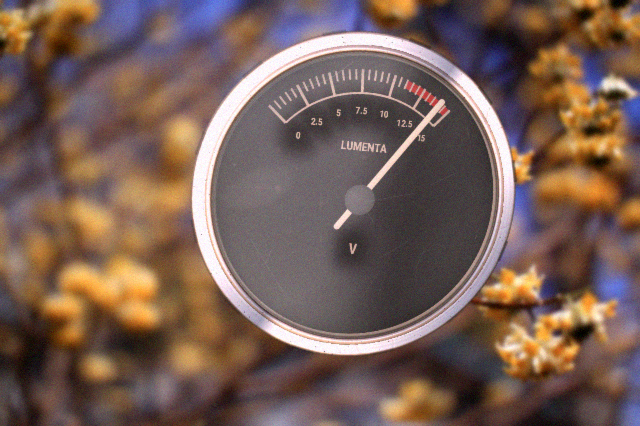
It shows 14
